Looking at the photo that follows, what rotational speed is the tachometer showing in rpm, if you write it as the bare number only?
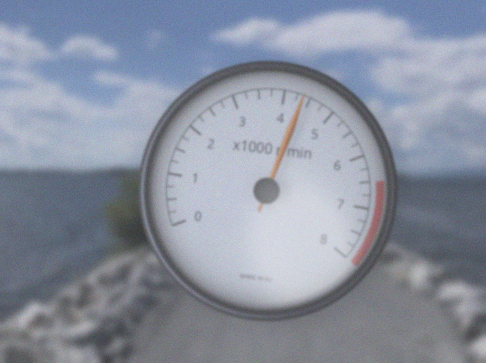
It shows 4375
